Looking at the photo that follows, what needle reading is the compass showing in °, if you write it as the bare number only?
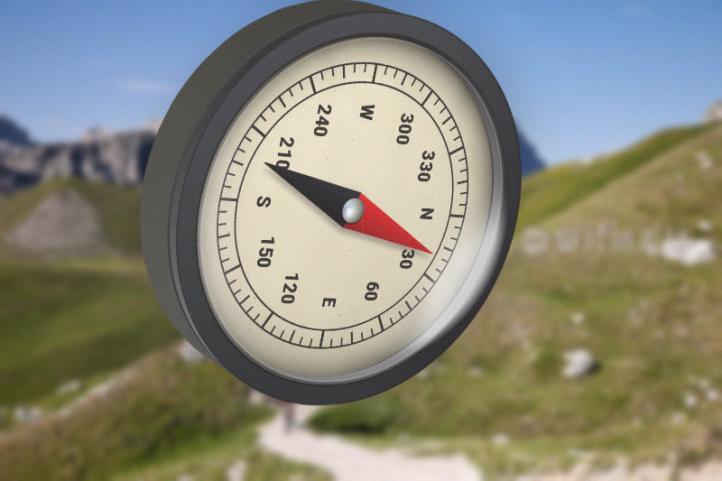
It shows 20
